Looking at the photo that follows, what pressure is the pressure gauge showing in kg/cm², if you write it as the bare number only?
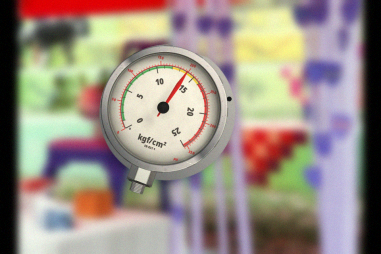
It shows 14
